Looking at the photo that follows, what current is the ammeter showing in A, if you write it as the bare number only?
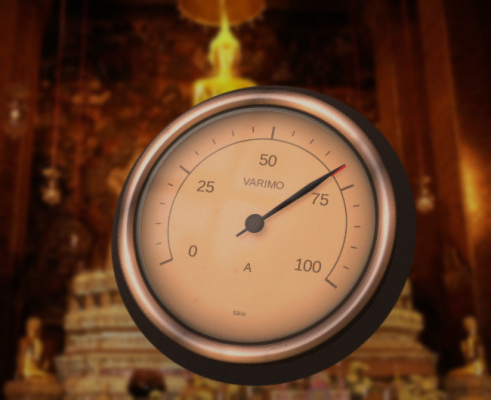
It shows 70
